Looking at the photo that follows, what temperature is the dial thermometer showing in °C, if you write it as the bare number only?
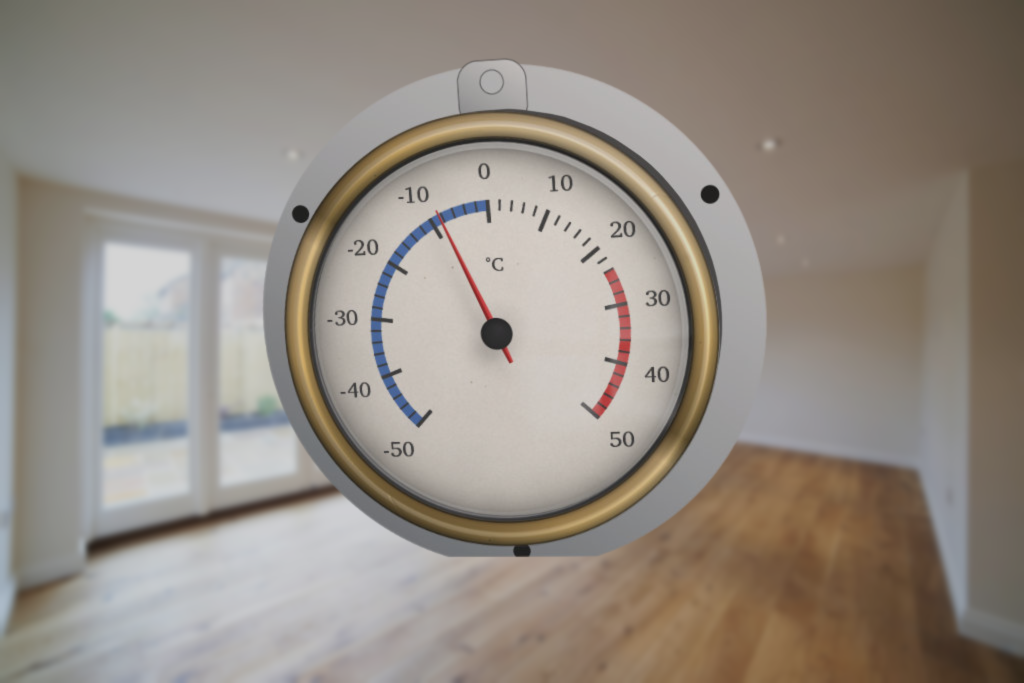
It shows -8
